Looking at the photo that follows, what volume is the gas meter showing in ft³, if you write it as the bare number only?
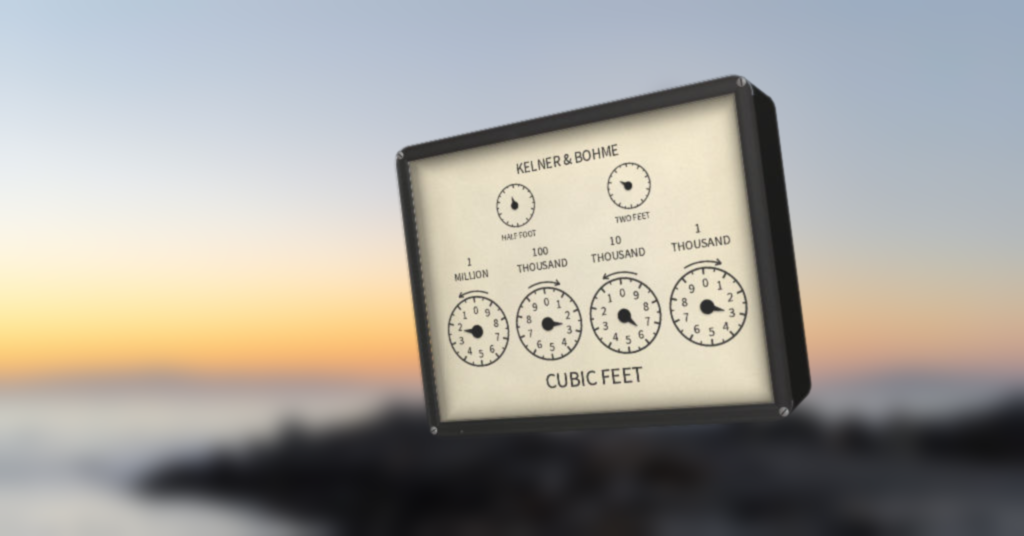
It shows 226300
